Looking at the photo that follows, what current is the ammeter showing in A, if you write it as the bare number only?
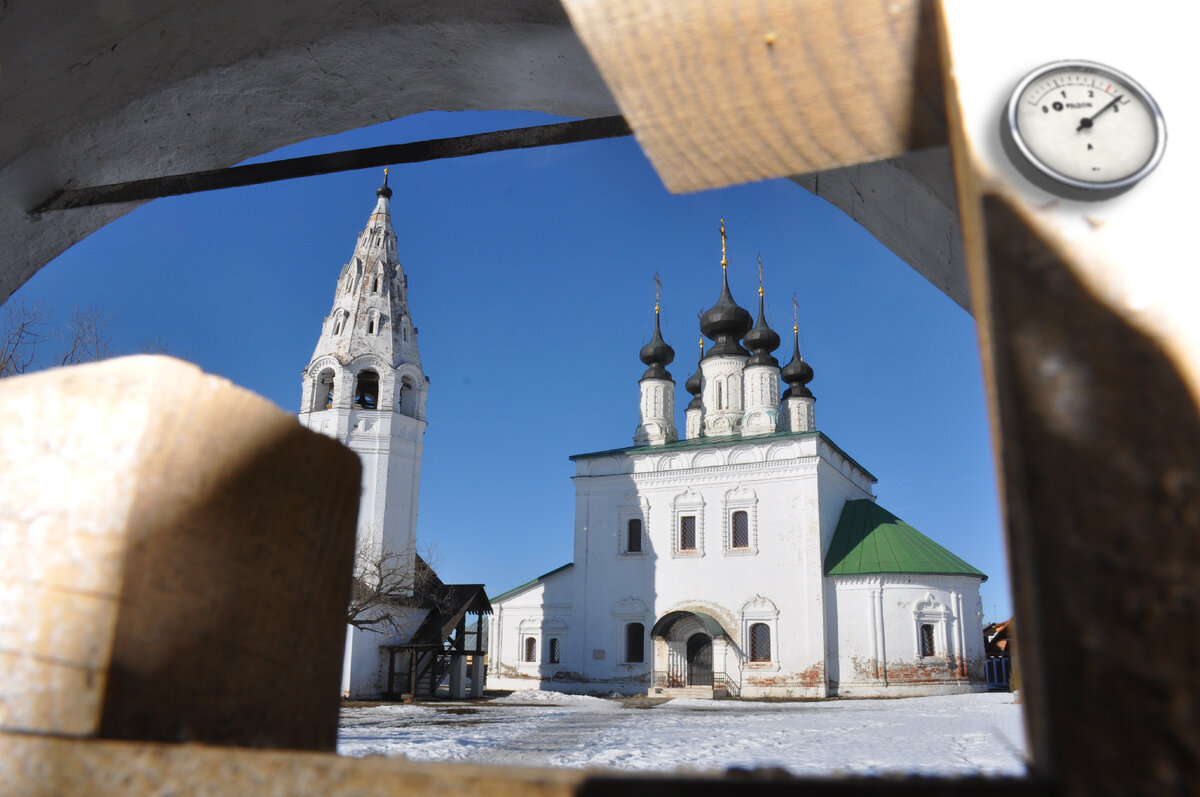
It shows 2.8
